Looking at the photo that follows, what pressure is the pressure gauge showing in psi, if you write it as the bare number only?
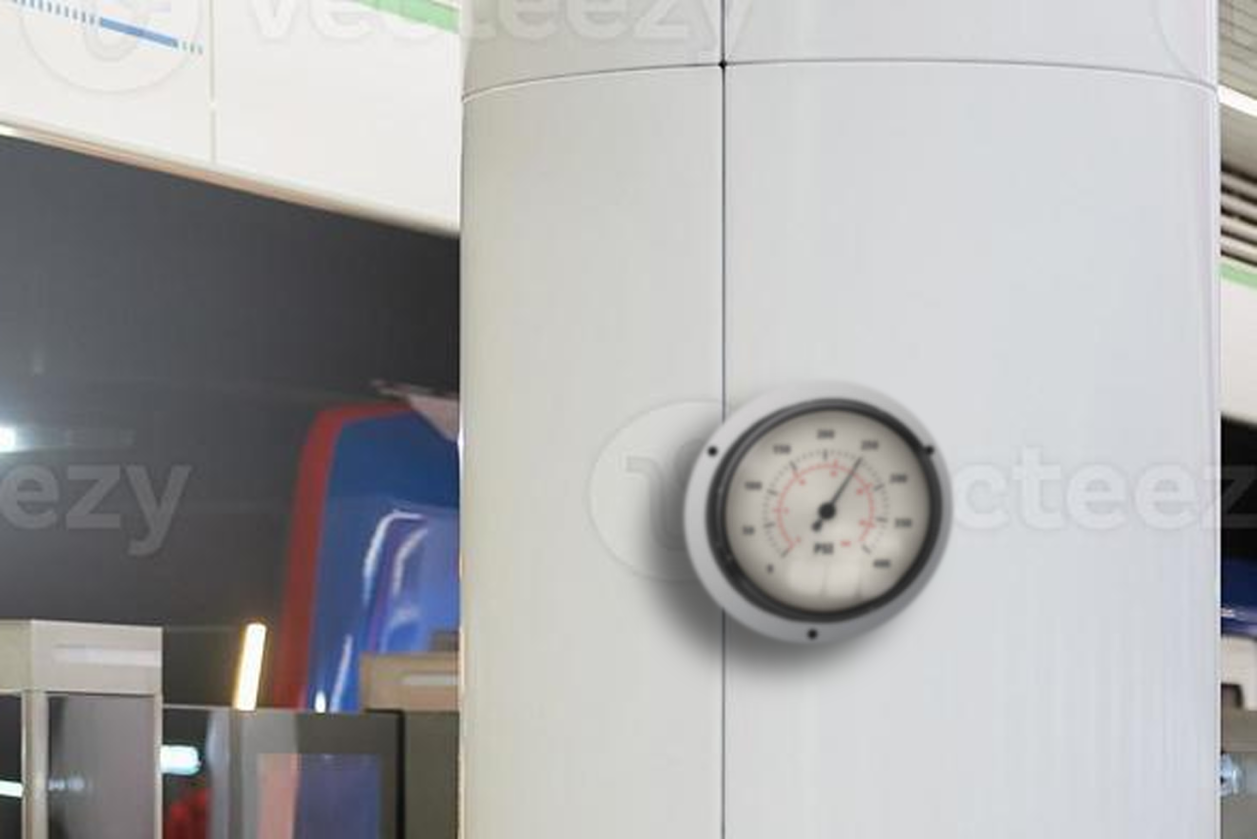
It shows 250
